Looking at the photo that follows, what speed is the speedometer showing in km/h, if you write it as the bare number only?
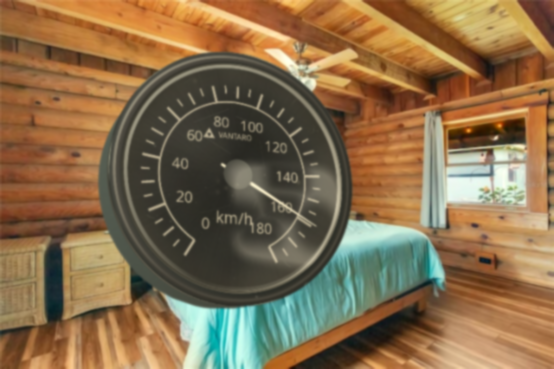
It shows 160
